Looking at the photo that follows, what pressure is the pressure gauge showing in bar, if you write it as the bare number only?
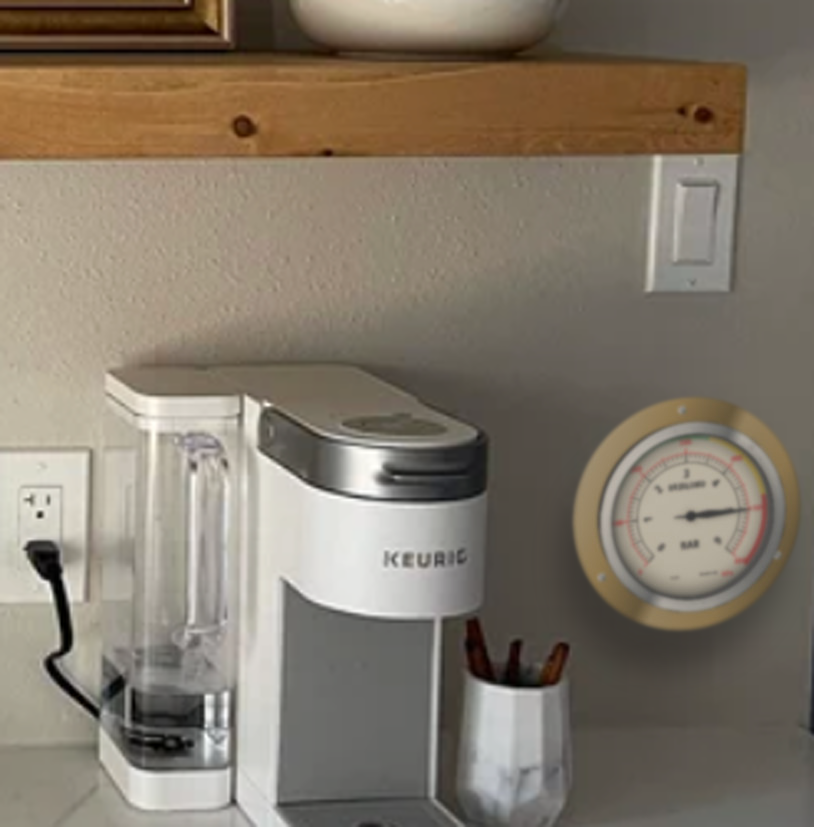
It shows 5
